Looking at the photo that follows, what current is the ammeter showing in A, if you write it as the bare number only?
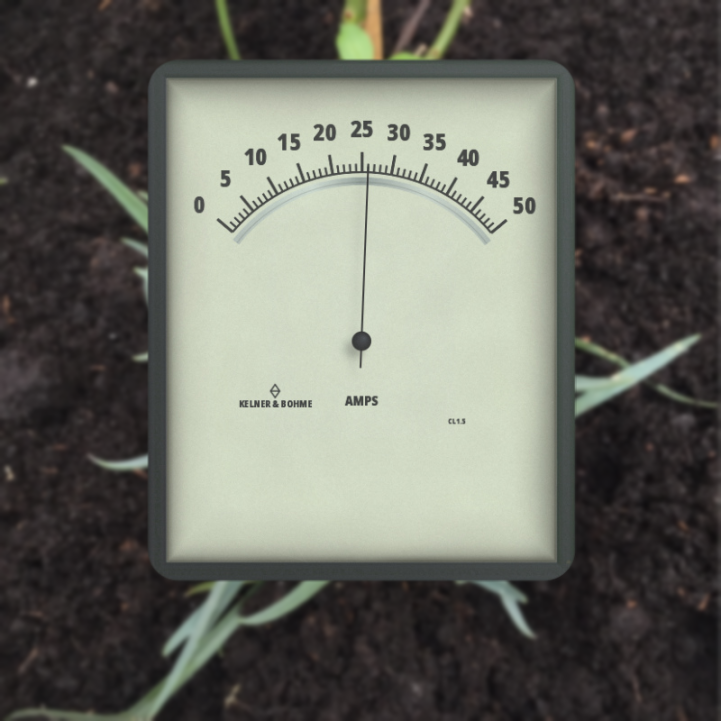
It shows 26
